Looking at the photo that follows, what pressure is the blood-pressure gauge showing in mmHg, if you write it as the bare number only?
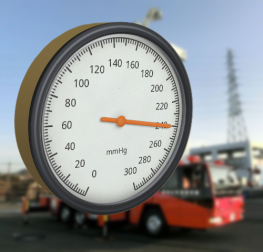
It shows 240
